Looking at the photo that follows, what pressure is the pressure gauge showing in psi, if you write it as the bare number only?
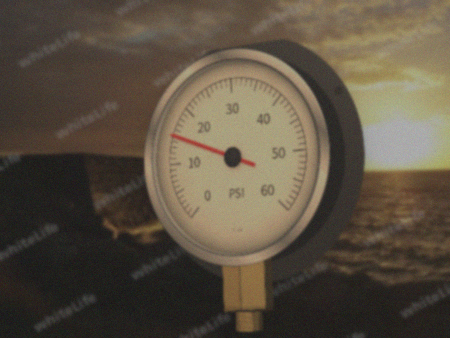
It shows 15
